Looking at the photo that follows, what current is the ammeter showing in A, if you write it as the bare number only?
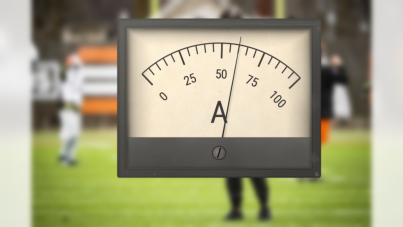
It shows 60
